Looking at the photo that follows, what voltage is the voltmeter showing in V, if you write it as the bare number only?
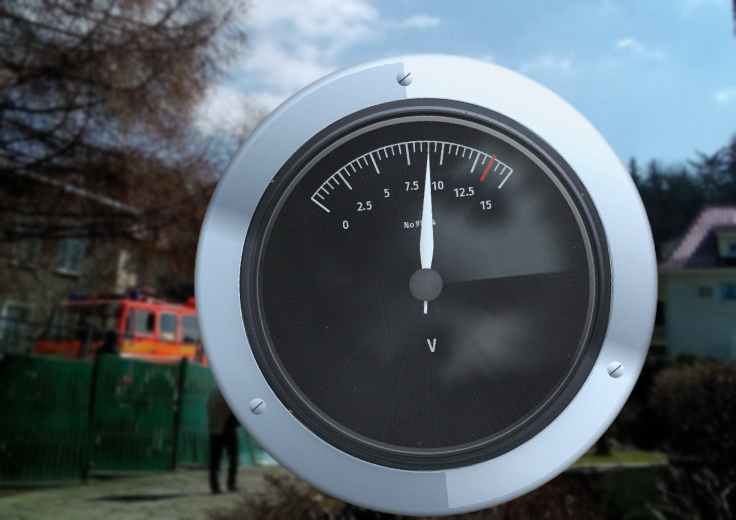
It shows 9
